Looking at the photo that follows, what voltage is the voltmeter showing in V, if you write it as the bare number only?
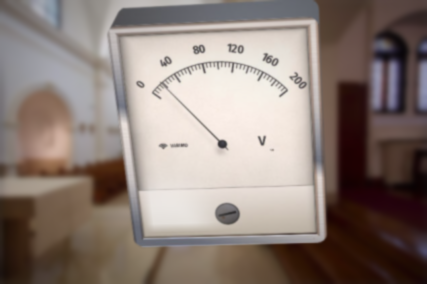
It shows 20
